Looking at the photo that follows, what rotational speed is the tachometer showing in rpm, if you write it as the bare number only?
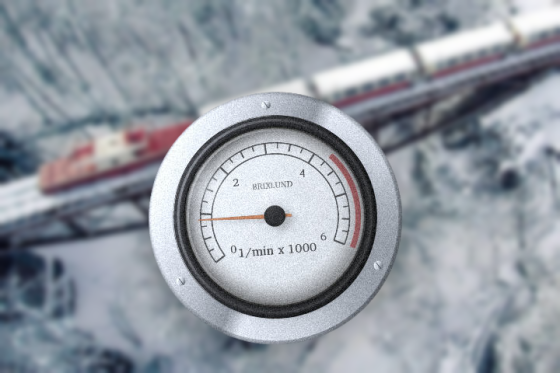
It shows 875
